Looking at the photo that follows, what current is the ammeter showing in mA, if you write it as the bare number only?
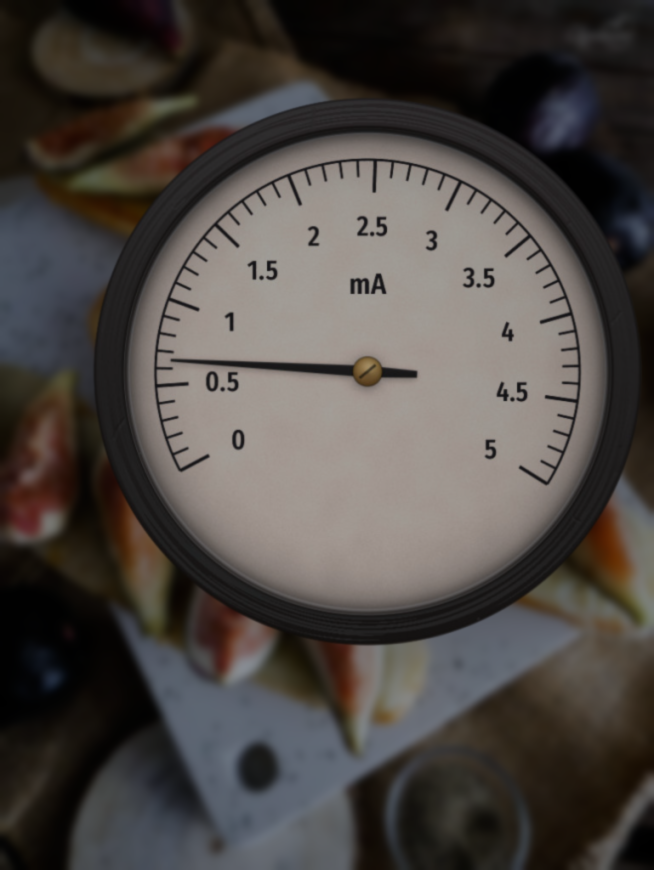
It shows 0.65
